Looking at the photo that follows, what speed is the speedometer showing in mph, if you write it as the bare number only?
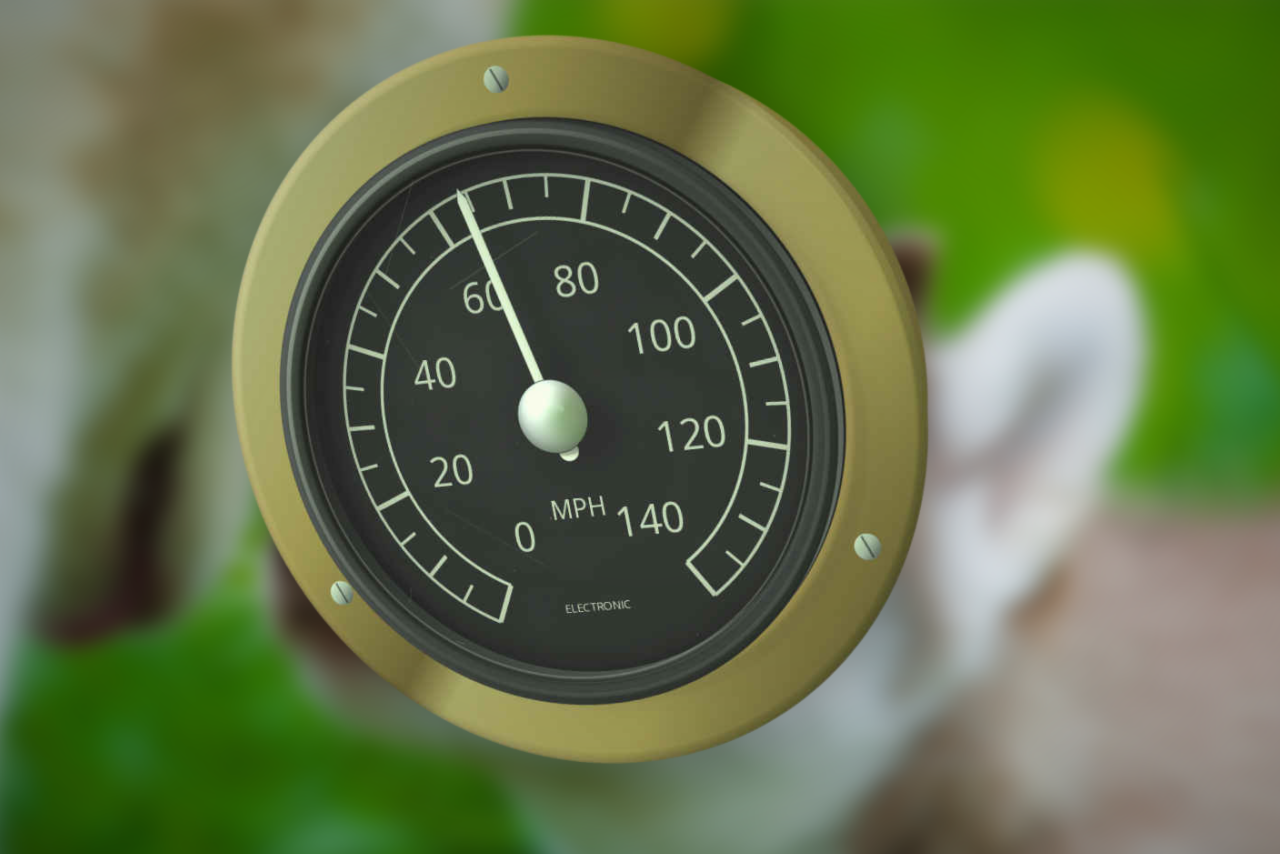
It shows 65
